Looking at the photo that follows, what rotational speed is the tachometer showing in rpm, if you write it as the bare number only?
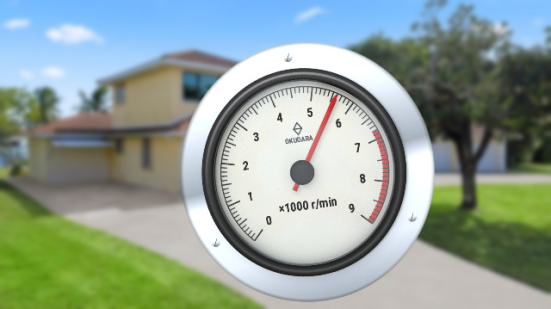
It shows 5600
